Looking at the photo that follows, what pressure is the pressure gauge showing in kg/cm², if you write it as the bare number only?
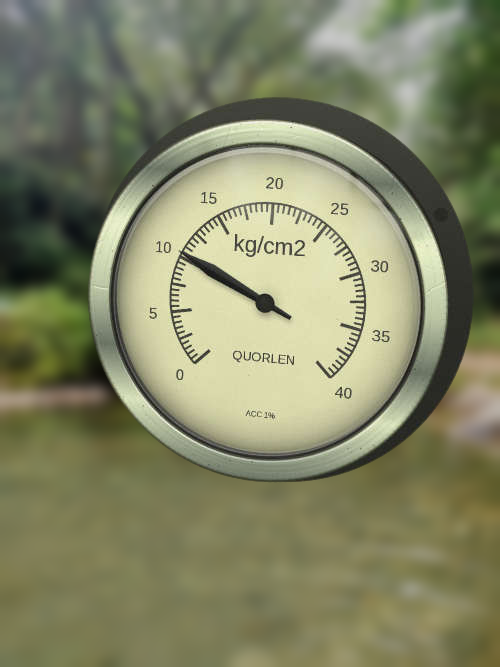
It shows 10.5
